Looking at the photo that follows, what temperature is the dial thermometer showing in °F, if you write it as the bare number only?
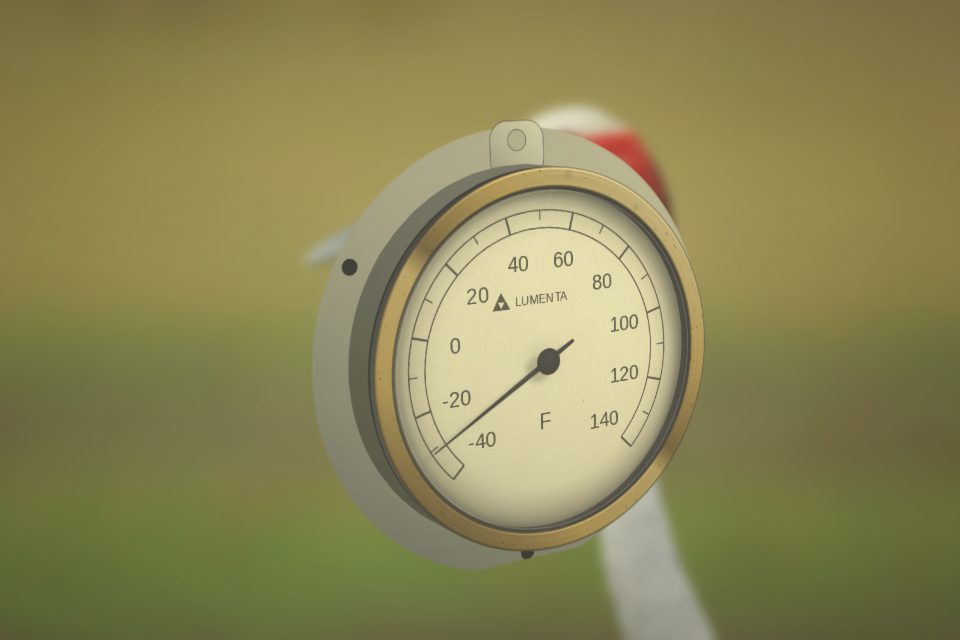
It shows -30
